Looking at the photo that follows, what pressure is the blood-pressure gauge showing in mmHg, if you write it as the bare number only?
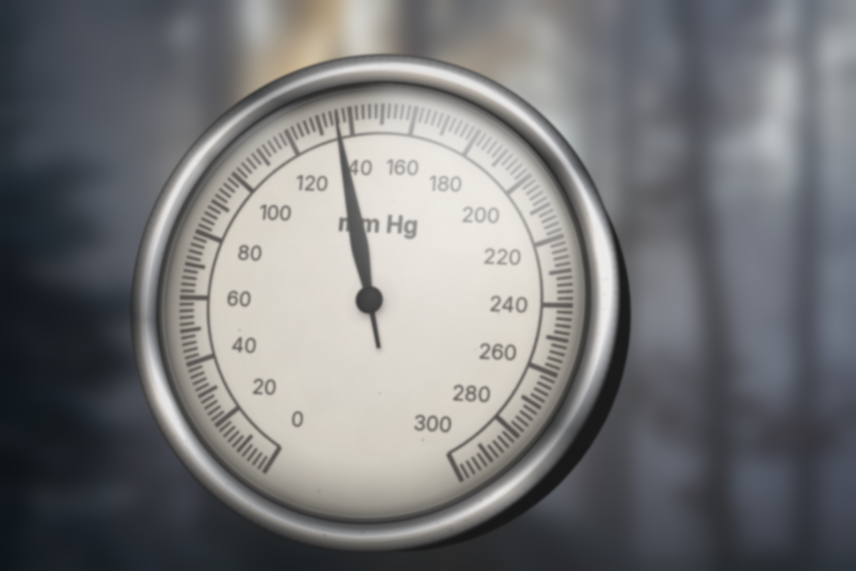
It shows 136
